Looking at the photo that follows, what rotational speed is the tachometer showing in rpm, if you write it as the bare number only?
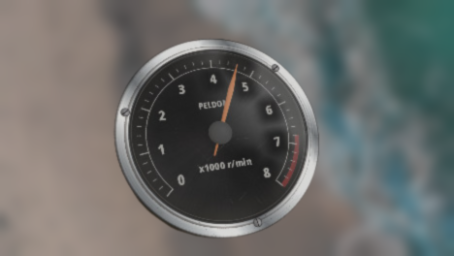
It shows 4600
